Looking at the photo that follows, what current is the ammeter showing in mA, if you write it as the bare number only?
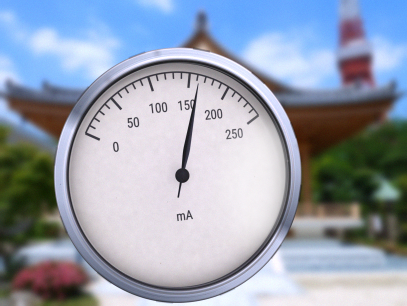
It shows 160
